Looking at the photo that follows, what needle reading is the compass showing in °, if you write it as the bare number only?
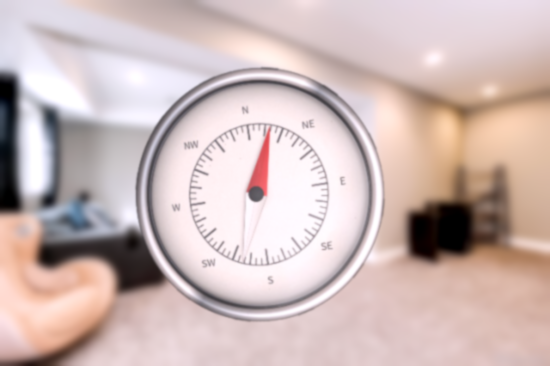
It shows 20
